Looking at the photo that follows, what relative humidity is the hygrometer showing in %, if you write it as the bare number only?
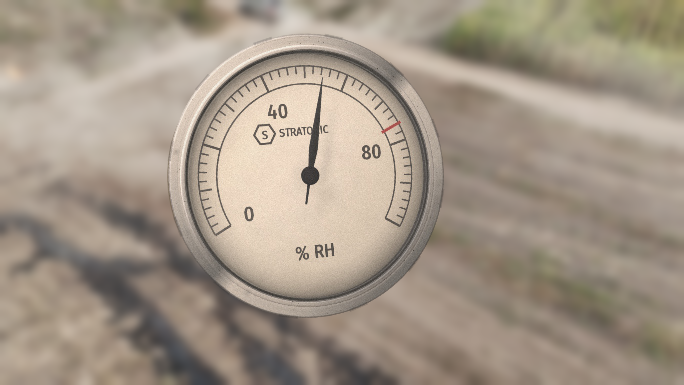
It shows 54
